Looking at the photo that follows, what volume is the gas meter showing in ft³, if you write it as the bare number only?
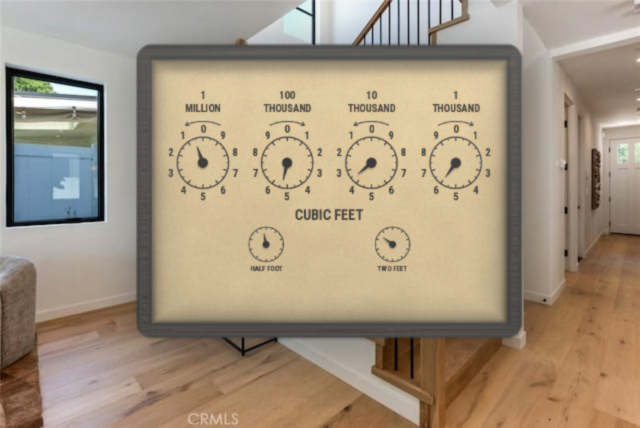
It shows 53600
